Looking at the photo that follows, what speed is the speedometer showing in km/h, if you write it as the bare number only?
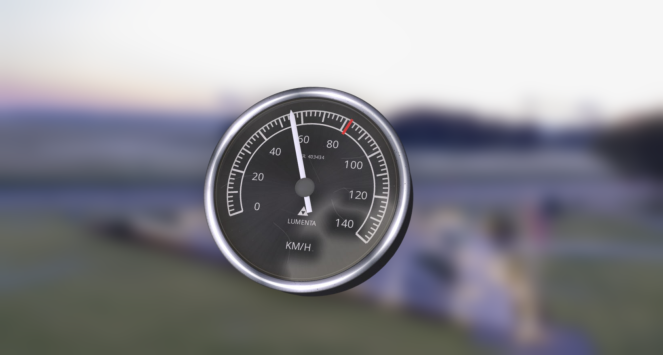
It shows 56
